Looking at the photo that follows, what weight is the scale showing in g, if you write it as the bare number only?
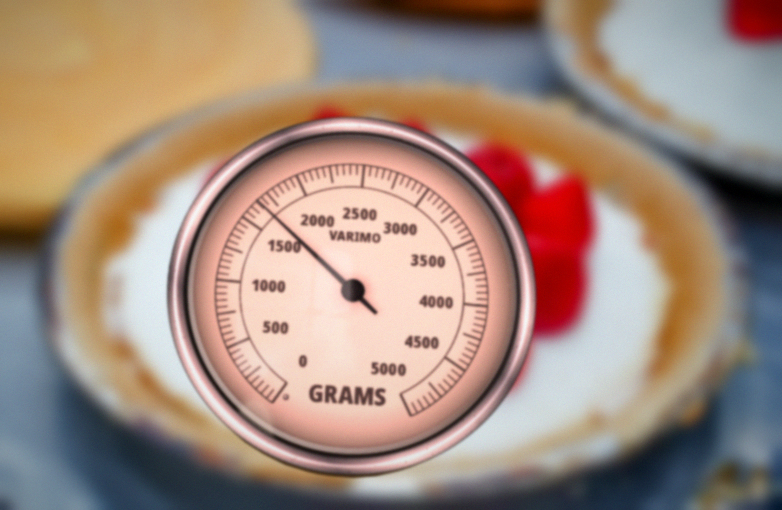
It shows 1650
